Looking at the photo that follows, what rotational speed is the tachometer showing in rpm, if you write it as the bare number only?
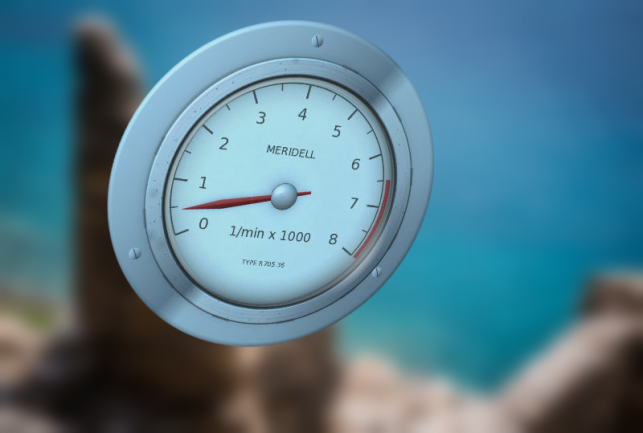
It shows 500
